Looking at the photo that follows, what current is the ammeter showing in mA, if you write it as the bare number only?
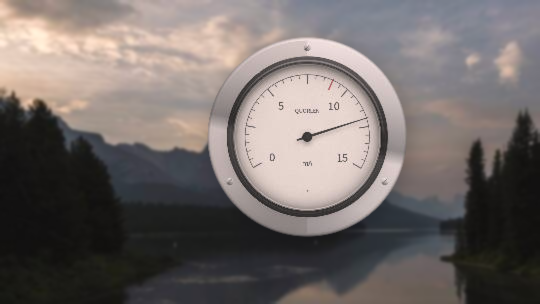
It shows 12
